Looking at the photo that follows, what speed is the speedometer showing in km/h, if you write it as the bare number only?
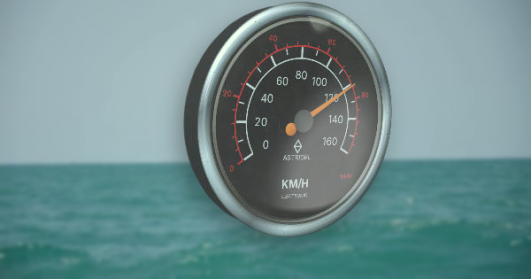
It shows 120
